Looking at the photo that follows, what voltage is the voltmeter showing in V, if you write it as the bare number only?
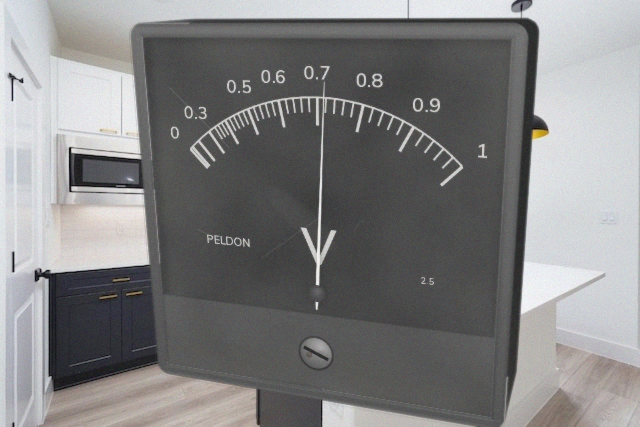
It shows 0.72
